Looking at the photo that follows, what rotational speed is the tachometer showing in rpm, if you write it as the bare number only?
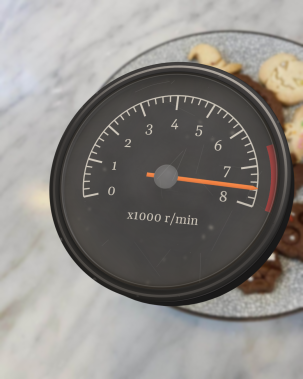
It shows 7600
